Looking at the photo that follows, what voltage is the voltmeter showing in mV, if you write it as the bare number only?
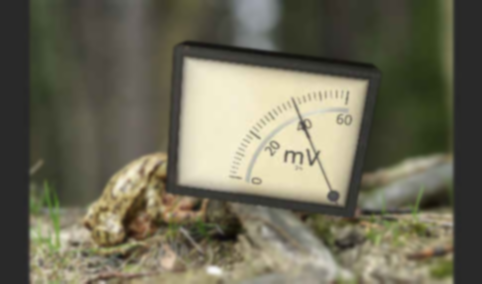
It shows 40
